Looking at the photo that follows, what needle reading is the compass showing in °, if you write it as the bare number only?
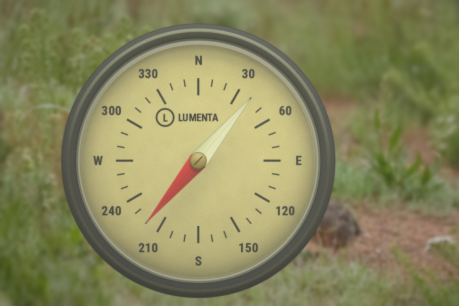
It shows 220
